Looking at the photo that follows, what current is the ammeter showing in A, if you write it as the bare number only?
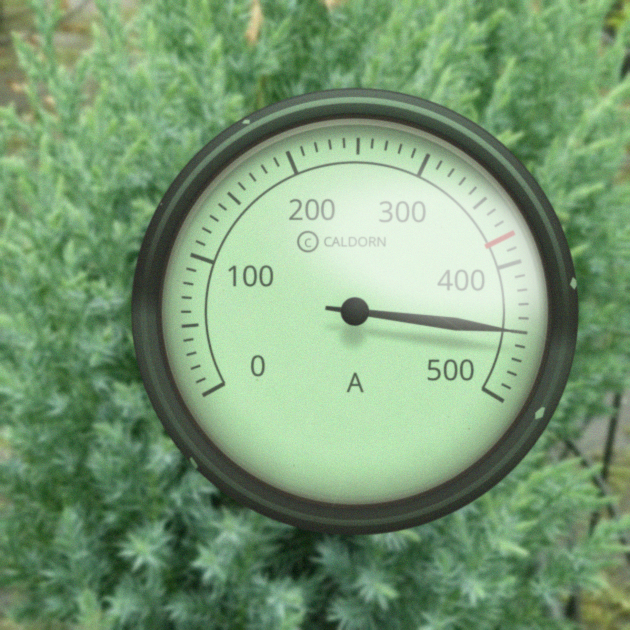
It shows 450
